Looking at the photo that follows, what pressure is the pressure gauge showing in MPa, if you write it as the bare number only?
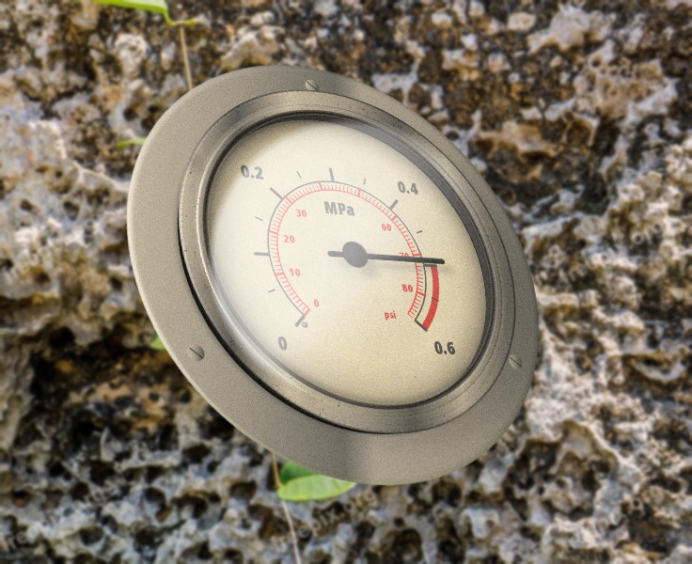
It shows 0.5
